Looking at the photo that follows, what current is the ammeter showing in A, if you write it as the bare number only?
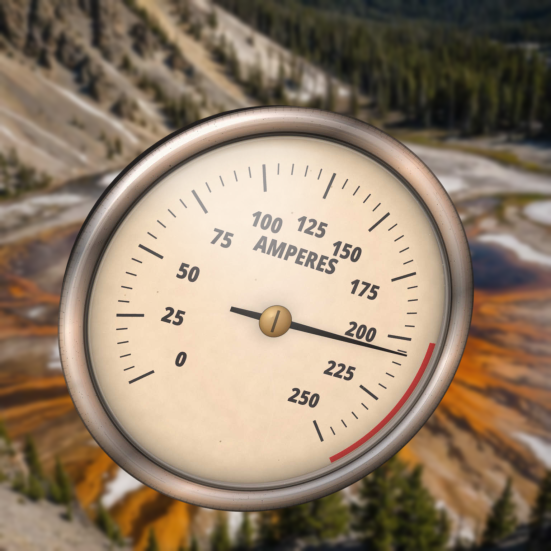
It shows 205
